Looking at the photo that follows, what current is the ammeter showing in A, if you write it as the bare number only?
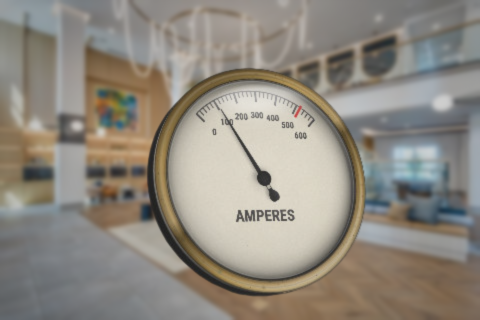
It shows 100
